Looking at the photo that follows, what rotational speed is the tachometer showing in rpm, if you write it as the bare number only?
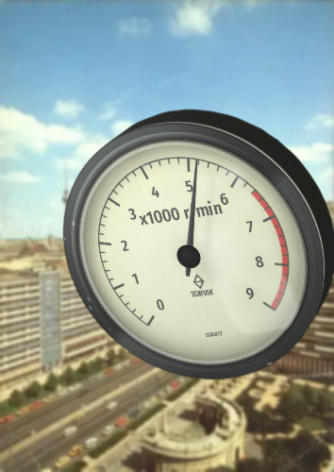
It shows 5200
